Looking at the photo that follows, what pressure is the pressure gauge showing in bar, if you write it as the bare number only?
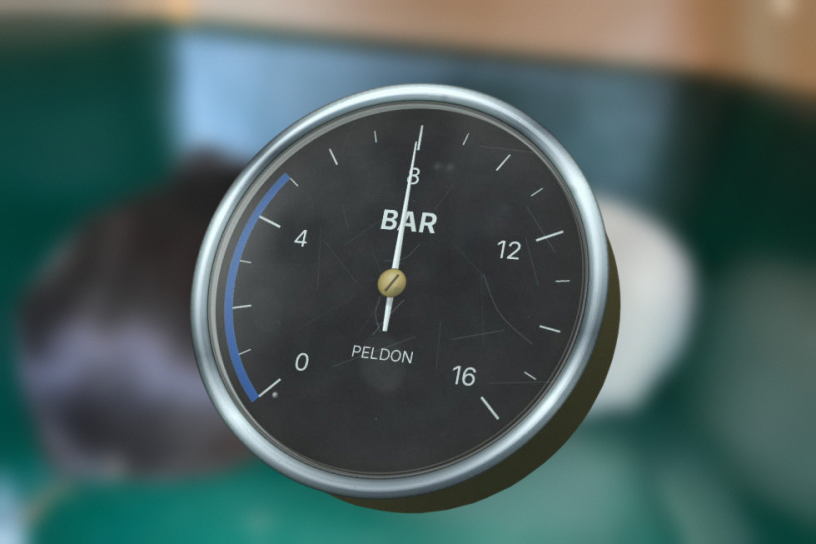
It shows 8
